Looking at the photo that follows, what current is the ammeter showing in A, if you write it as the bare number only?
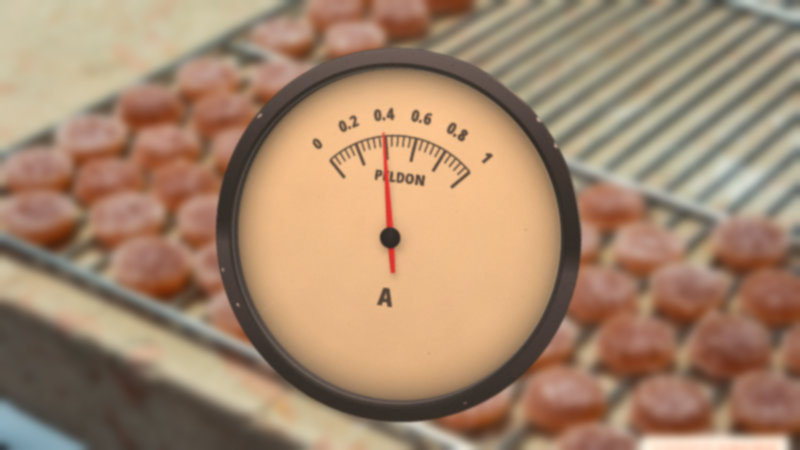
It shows 0.4
